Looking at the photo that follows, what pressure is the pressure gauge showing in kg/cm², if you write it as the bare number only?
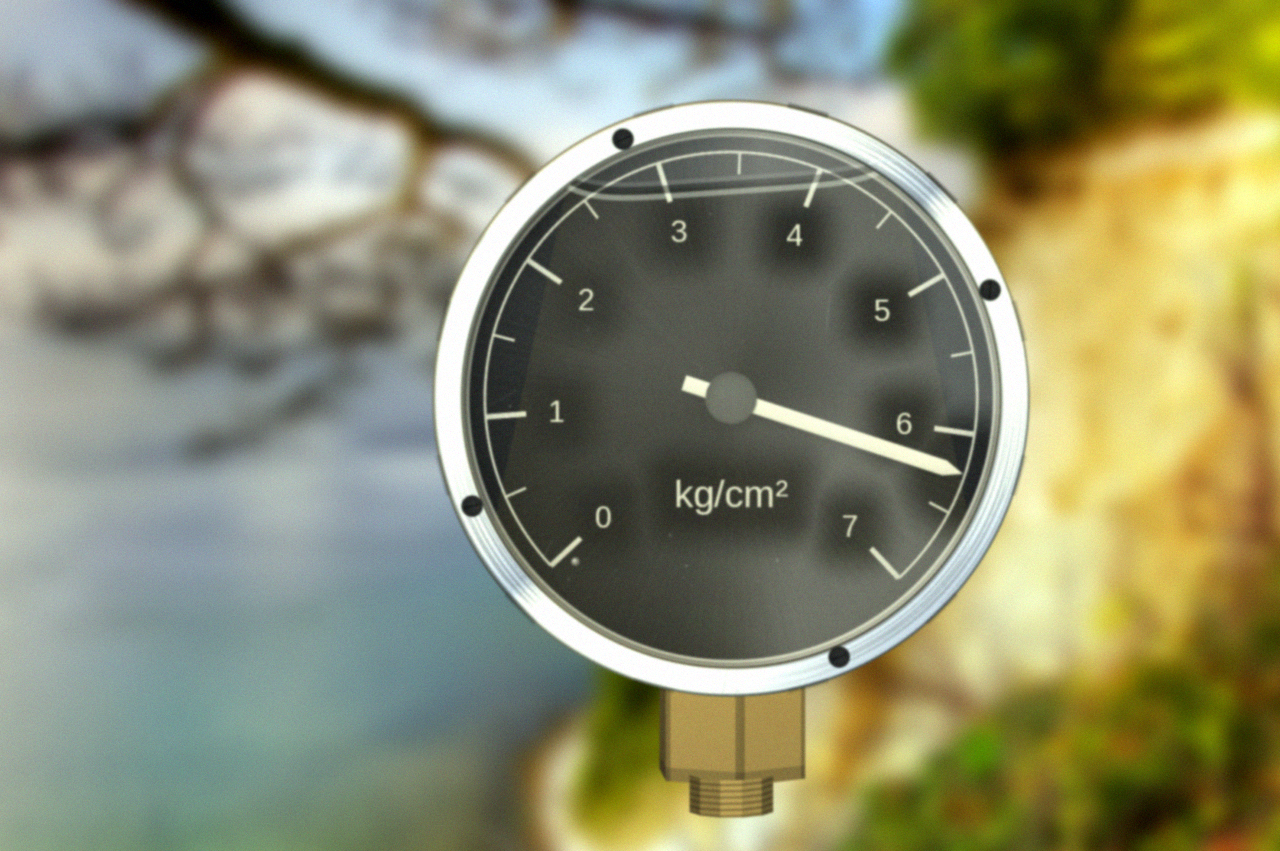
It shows 6.25
